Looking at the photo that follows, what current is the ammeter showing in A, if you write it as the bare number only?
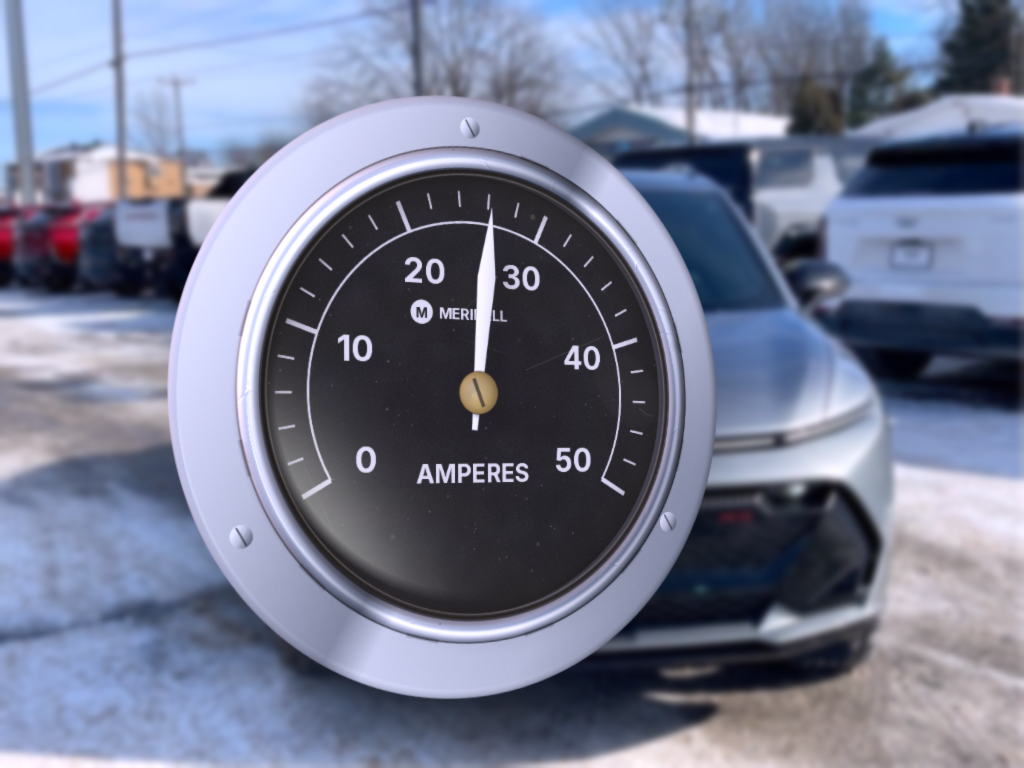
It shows 26
